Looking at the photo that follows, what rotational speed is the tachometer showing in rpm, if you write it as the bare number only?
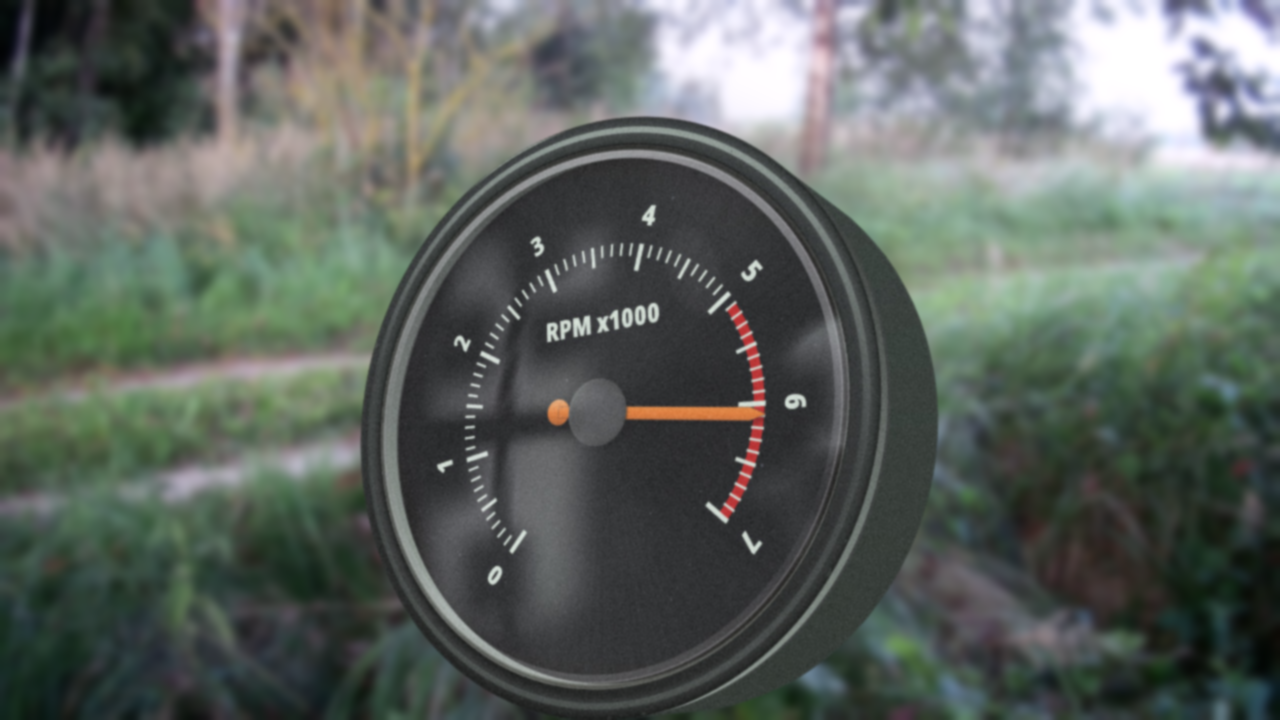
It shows 6100
